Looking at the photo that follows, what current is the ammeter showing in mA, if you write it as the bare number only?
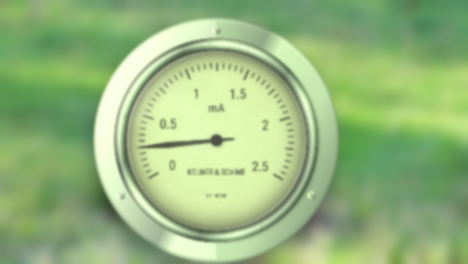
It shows 0.25
